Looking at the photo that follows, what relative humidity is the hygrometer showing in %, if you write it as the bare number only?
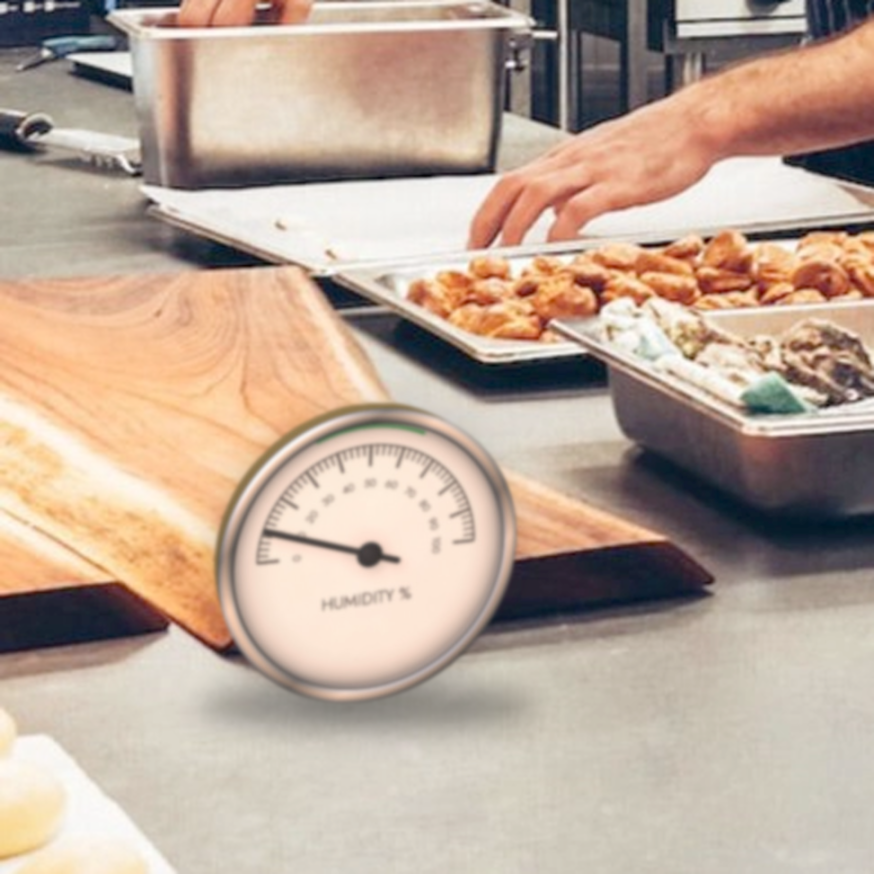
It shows 10
